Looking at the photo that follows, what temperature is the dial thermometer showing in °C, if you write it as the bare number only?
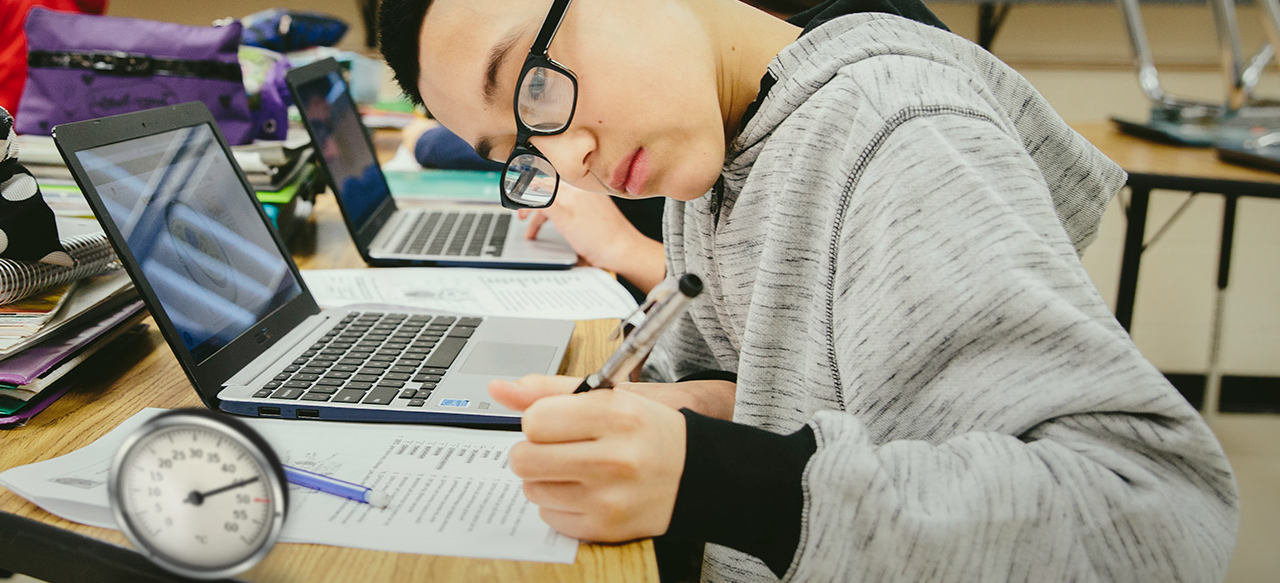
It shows 45
